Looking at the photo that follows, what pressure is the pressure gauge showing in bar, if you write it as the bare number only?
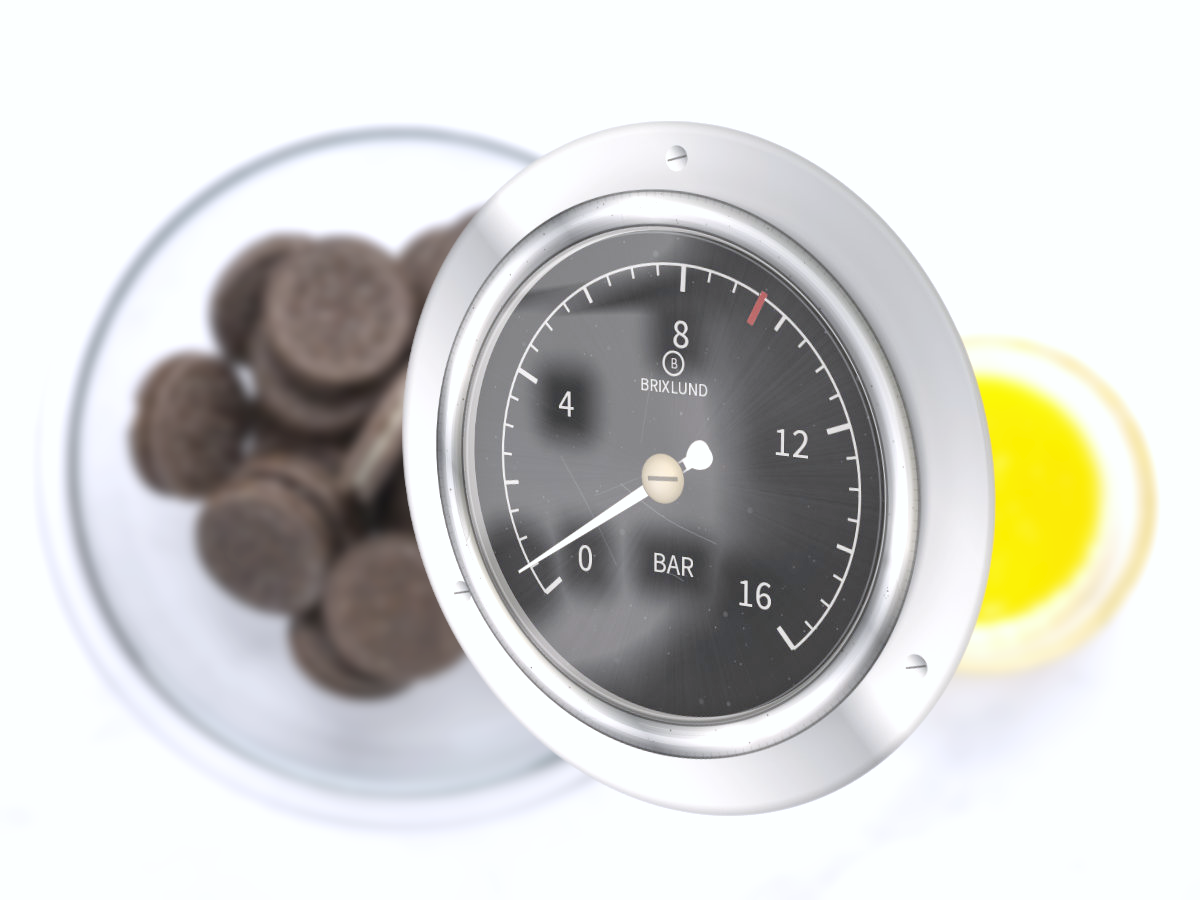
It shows 0.5
